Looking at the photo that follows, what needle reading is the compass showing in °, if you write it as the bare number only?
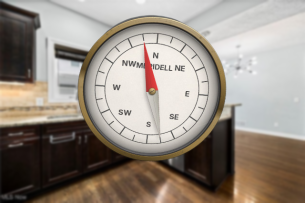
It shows 345
